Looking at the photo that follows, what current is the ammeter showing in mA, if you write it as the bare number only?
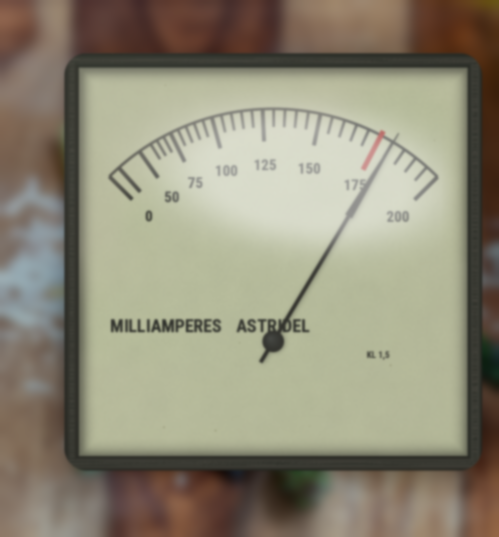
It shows 180
